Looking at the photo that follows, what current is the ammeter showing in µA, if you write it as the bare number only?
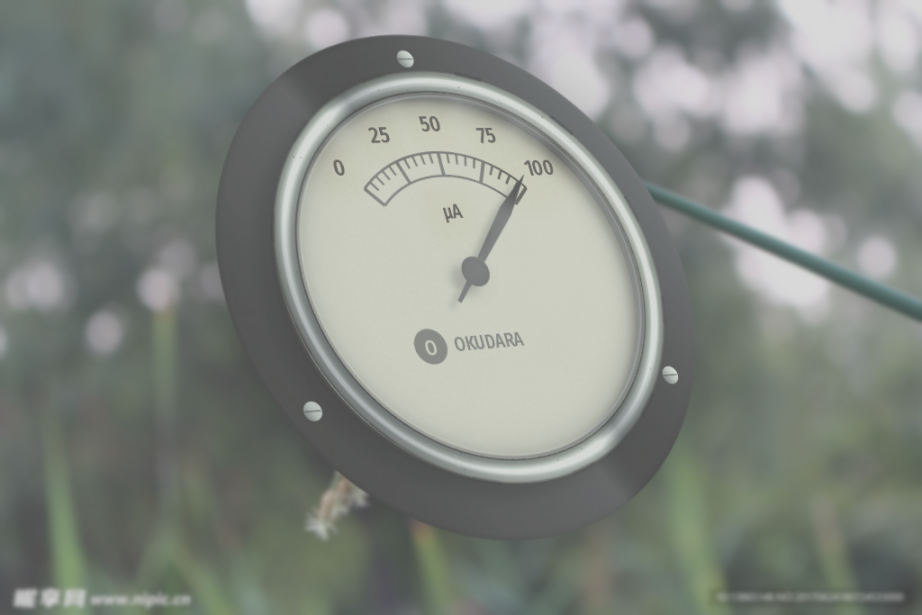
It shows 95
